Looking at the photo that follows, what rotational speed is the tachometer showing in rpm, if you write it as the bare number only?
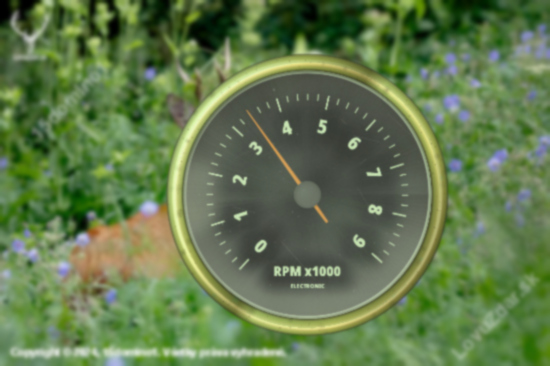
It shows 3400
